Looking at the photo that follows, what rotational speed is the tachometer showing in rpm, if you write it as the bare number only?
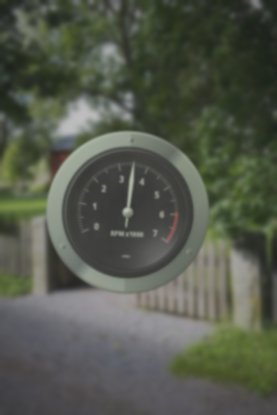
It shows 3500
